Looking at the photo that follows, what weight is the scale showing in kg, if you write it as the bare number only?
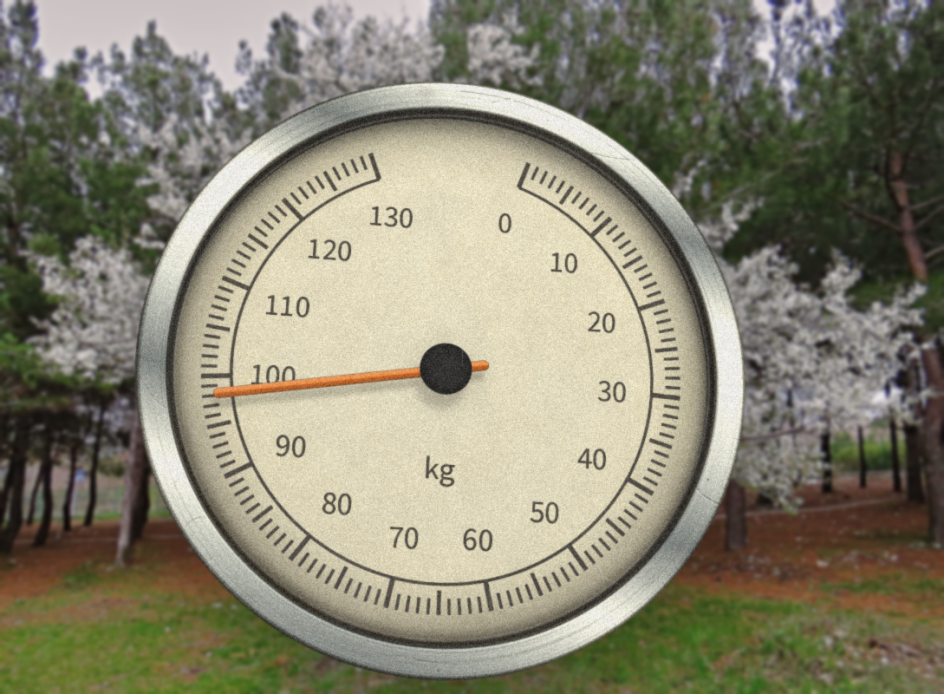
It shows 98
